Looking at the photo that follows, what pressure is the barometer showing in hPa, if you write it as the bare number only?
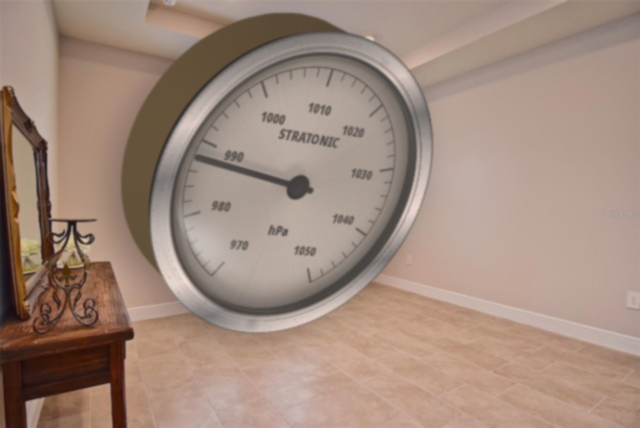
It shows 988
